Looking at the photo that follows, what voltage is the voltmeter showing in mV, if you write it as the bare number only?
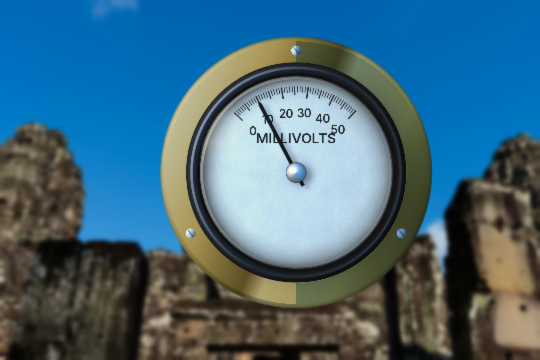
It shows 10
